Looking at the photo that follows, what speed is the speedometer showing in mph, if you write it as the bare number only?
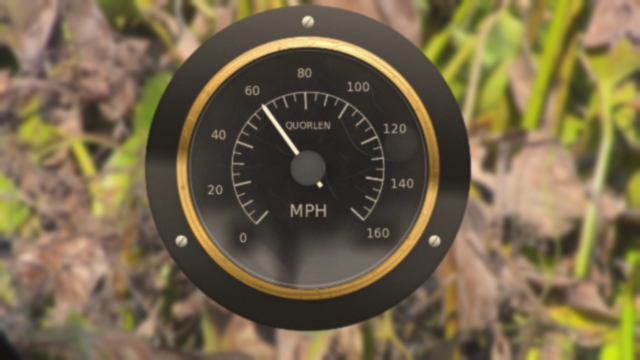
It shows 60
